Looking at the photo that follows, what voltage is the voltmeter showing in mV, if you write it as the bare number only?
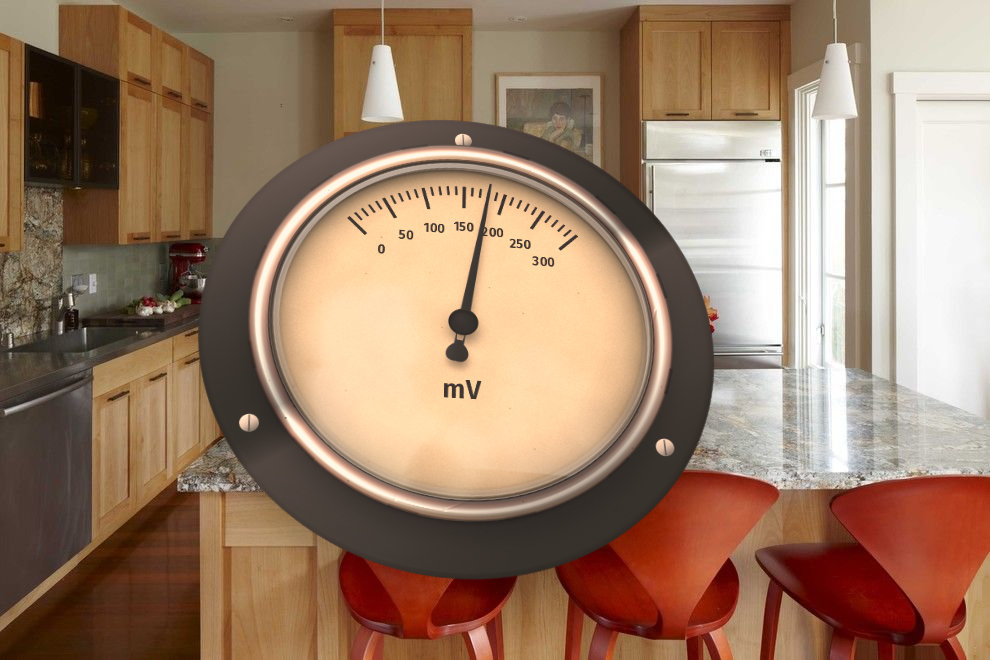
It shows 180
